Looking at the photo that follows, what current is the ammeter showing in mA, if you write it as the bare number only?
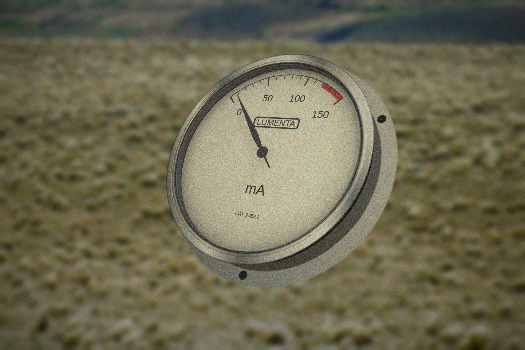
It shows 10
